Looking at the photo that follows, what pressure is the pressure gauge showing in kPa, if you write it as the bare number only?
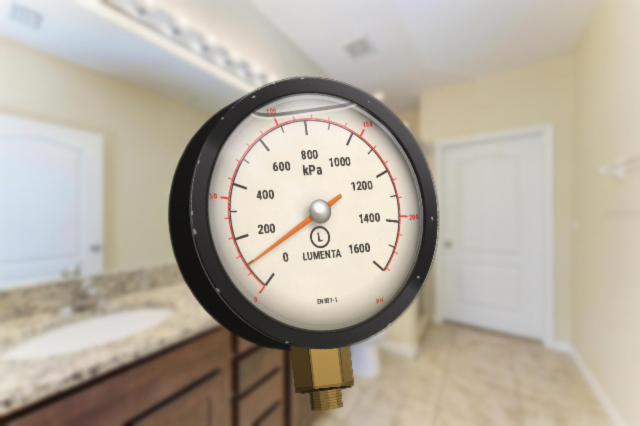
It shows 100
